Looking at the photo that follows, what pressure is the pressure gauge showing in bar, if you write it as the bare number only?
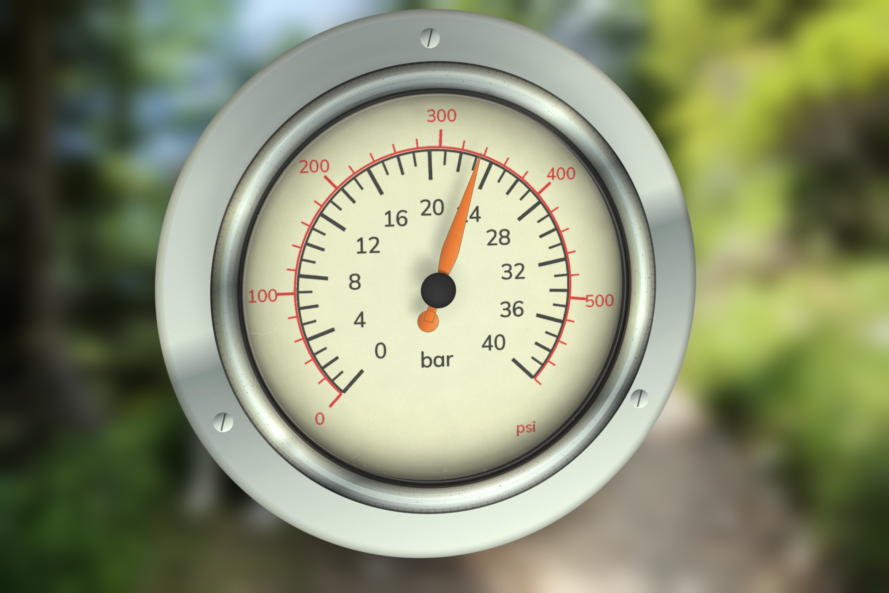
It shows 23
